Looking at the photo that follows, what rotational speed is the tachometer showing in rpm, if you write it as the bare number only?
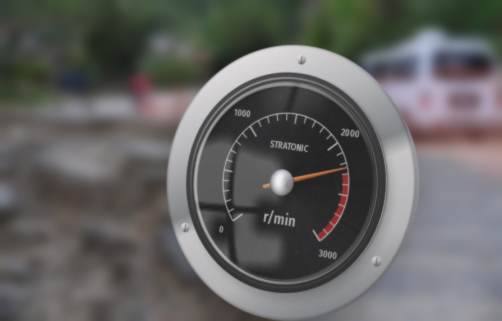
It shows 2250
